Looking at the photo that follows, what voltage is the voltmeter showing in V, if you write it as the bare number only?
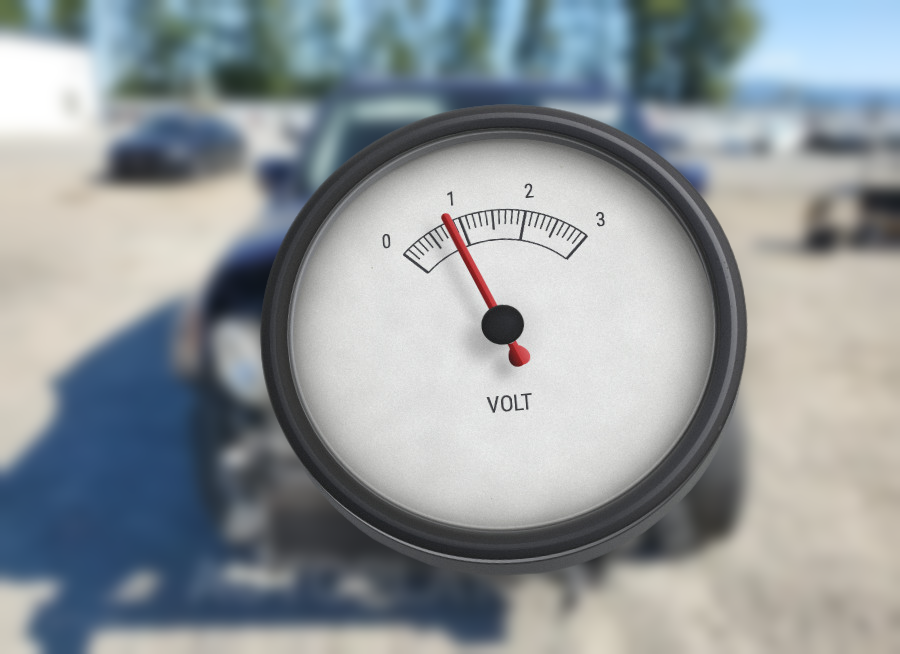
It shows 0.8
